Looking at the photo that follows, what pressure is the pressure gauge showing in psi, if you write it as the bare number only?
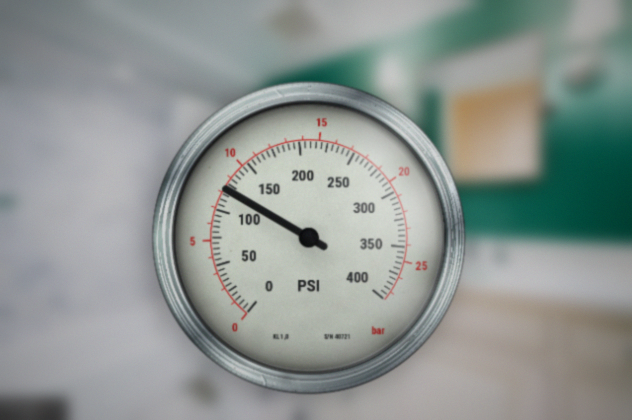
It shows 120
